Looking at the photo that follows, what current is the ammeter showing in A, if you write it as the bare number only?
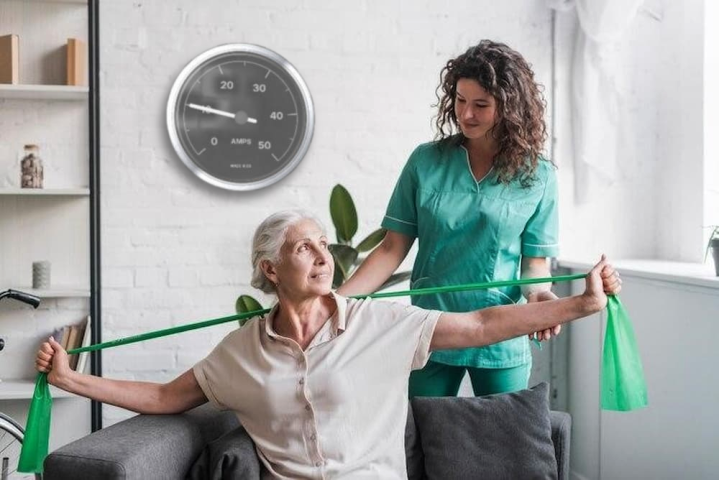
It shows 10
